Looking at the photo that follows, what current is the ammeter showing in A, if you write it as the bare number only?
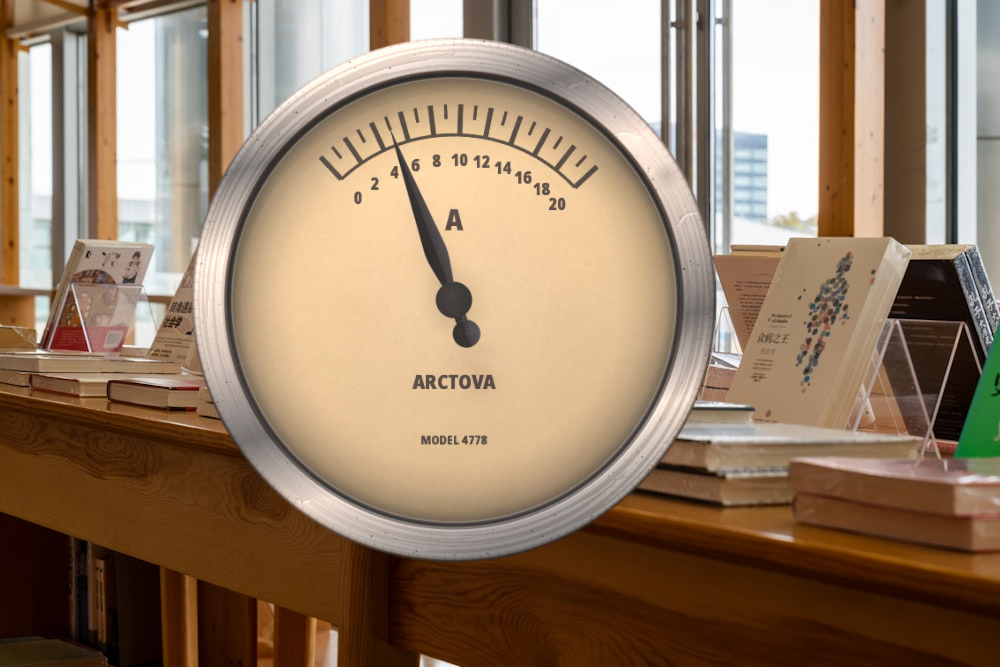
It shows 5
